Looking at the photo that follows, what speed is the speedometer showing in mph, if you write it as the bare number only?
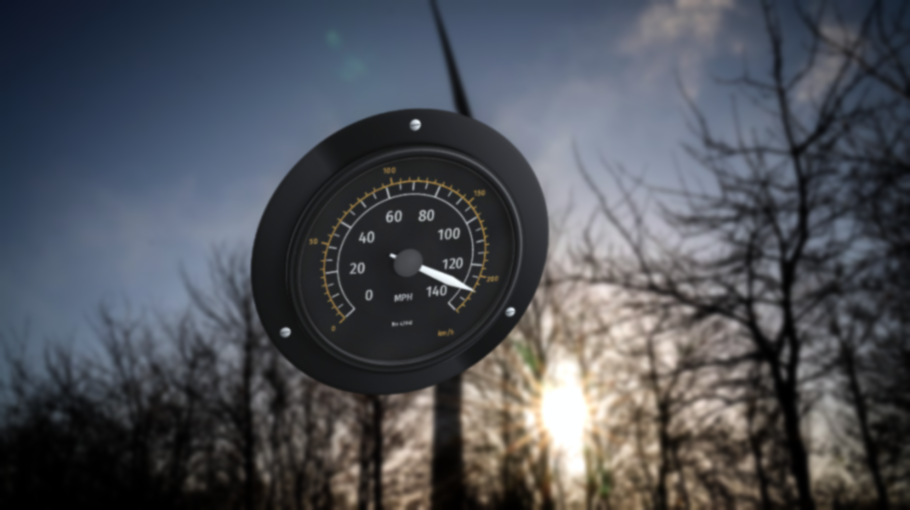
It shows 130
